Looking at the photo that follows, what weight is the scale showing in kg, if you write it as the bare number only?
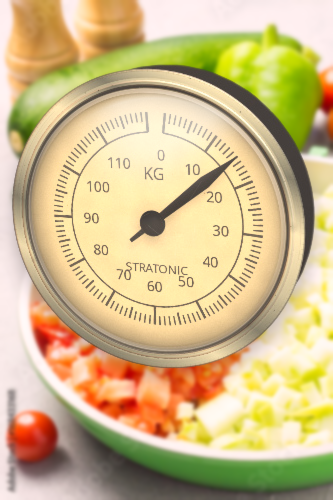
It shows 15
